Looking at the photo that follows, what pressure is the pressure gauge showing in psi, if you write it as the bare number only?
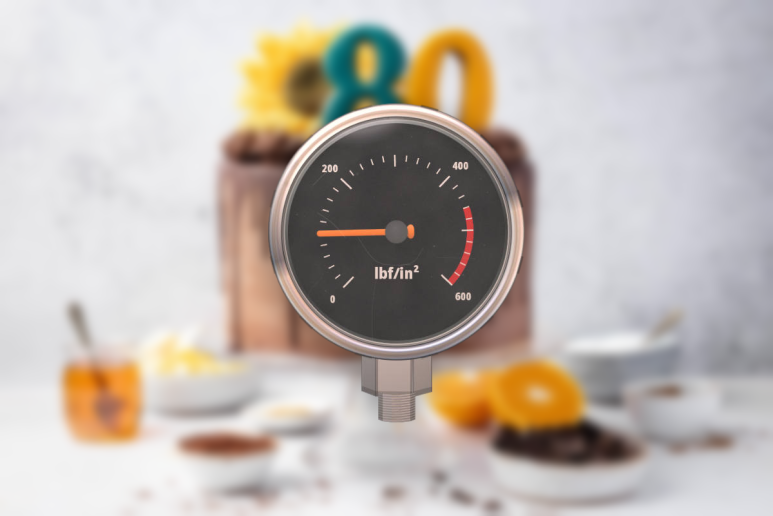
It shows 100
